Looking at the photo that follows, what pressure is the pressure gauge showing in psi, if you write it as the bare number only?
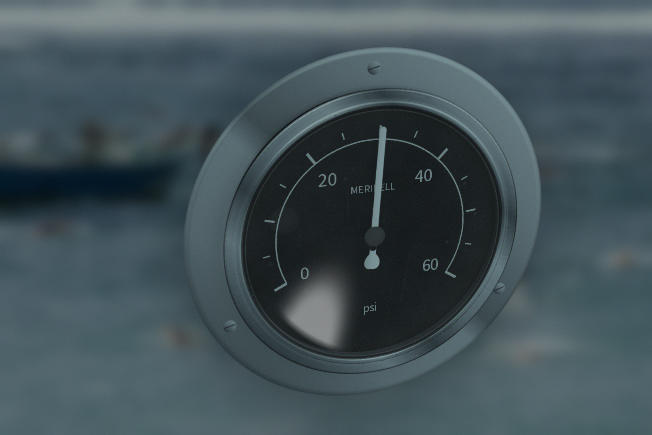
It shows 30
